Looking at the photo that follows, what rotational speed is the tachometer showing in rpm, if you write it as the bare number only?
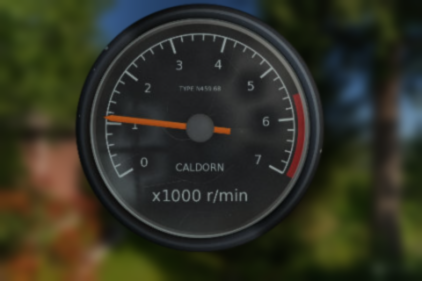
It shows 1100
